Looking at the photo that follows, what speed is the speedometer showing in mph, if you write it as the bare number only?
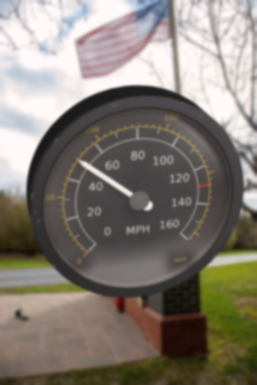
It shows 50
